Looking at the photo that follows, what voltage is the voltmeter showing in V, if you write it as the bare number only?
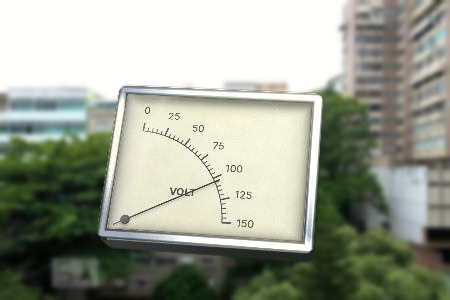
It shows 105
